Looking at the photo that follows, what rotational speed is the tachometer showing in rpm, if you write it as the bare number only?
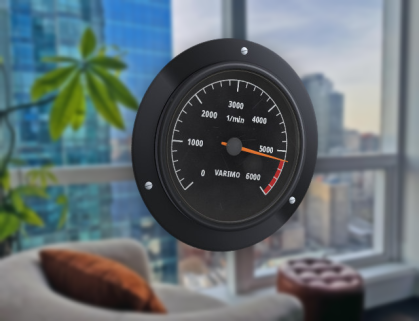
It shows 5200
